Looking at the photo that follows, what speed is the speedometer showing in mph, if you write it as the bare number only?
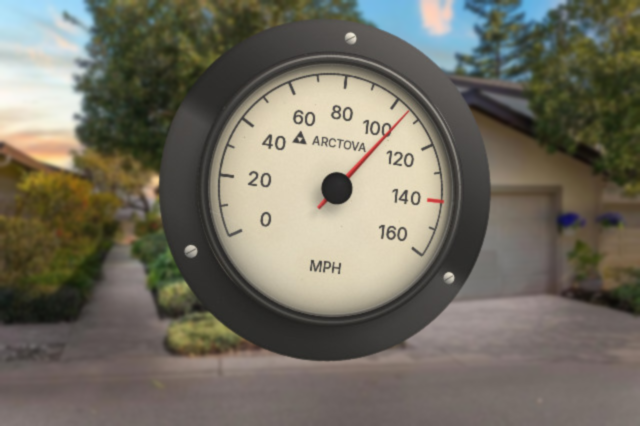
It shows 105
